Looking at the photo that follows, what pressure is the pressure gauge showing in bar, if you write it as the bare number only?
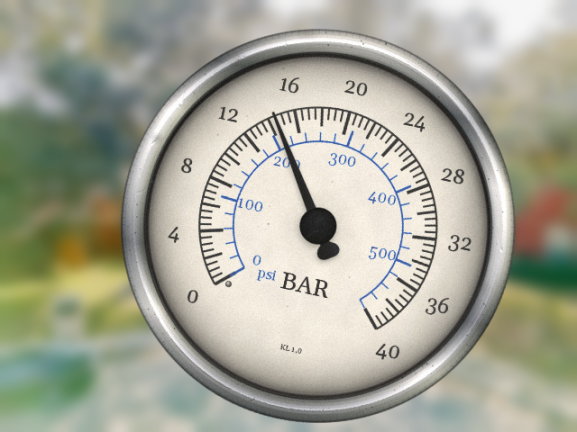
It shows 14.5
